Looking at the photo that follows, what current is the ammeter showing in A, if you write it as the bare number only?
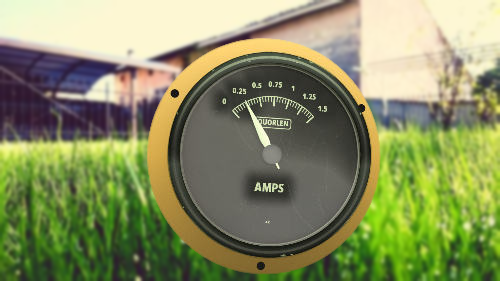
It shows 0.25
